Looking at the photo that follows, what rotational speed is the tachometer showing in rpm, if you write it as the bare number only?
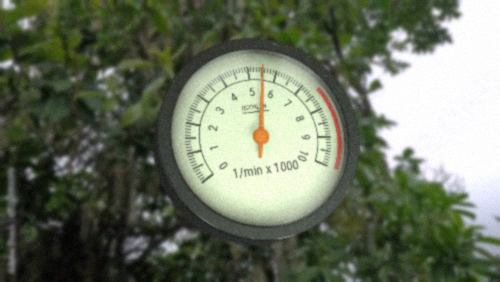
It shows 5500
